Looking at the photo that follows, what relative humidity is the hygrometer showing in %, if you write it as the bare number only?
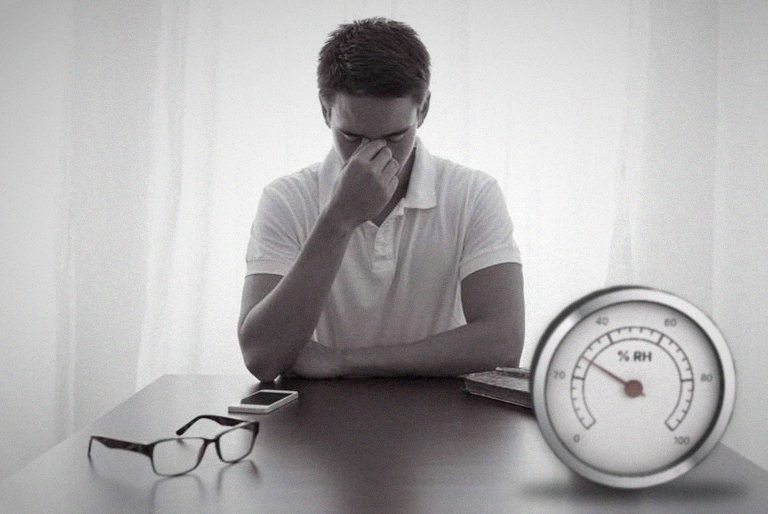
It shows 28
